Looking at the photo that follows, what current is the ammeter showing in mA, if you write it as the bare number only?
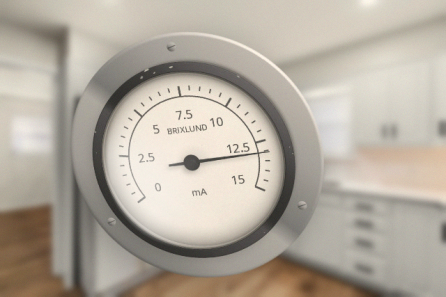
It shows 13
